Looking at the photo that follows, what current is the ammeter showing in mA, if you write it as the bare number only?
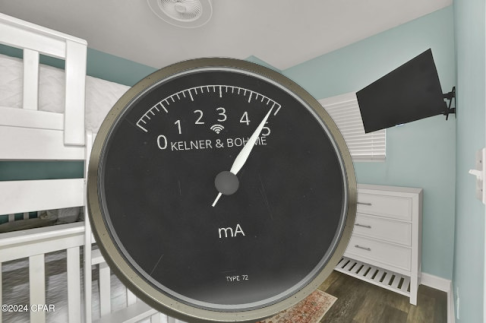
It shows 4.8
